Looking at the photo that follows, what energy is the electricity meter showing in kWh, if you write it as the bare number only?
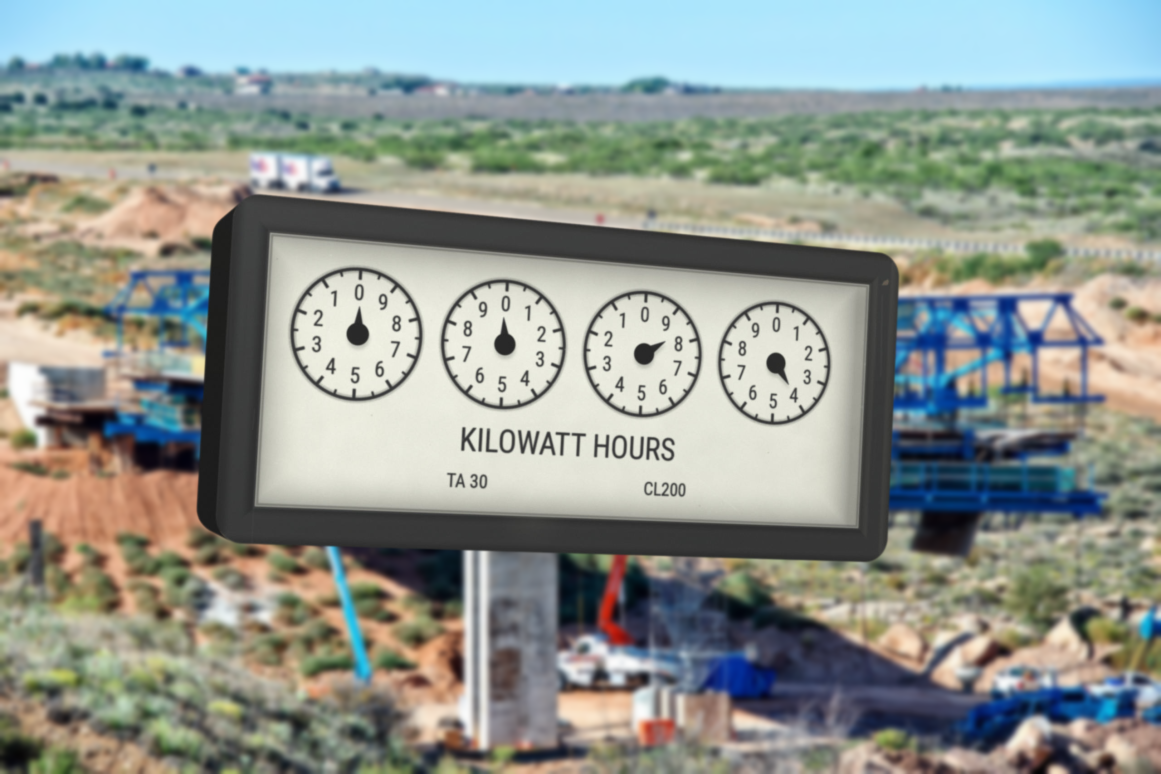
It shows 9984
